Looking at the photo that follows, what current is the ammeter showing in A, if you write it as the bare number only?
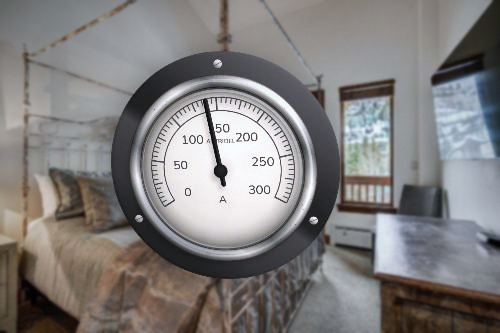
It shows 140
